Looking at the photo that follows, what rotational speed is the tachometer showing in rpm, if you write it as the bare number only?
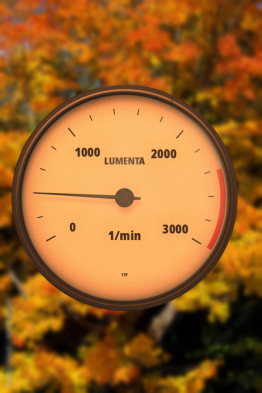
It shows 400
